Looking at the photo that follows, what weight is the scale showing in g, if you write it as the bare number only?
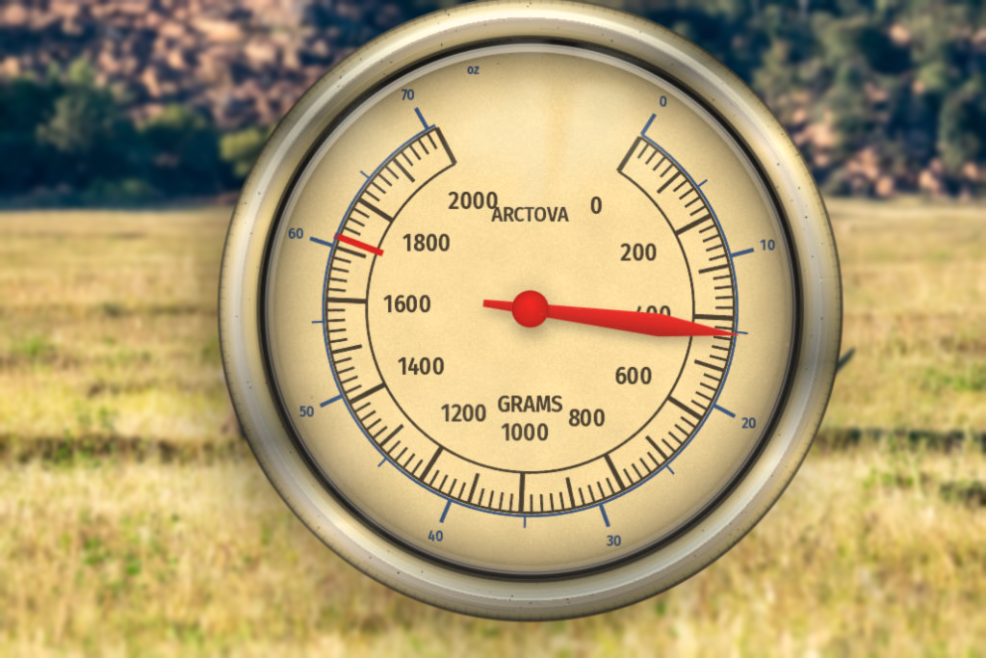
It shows 430
